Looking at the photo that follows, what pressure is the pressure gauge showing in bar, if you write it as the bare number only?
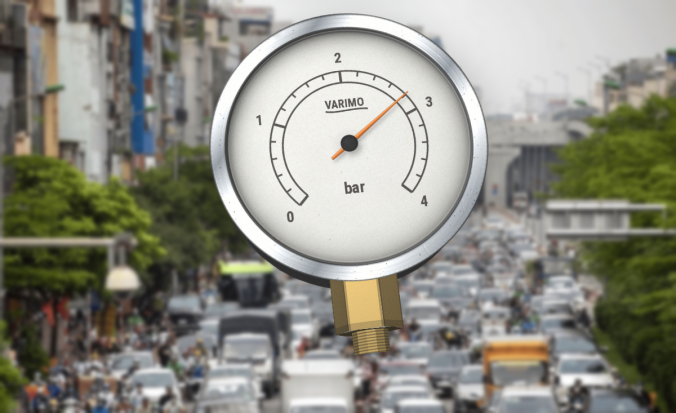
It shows 2.8
